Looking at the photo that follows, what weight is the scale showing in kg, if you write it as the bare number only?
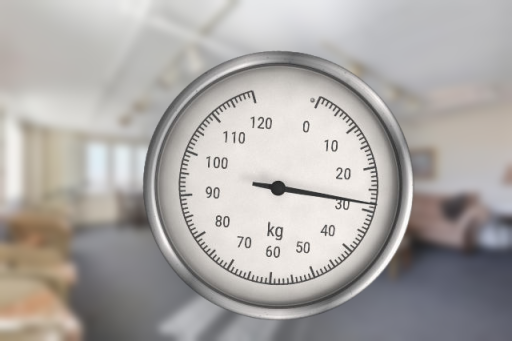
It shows 28
